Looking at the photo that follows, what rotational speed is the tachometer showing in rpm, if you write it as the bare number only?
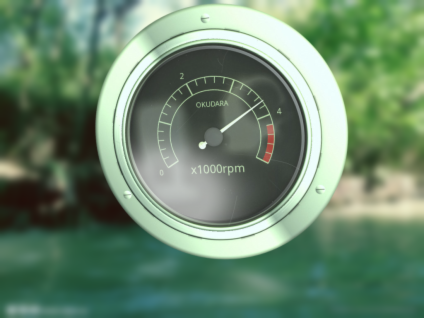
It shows 3700
